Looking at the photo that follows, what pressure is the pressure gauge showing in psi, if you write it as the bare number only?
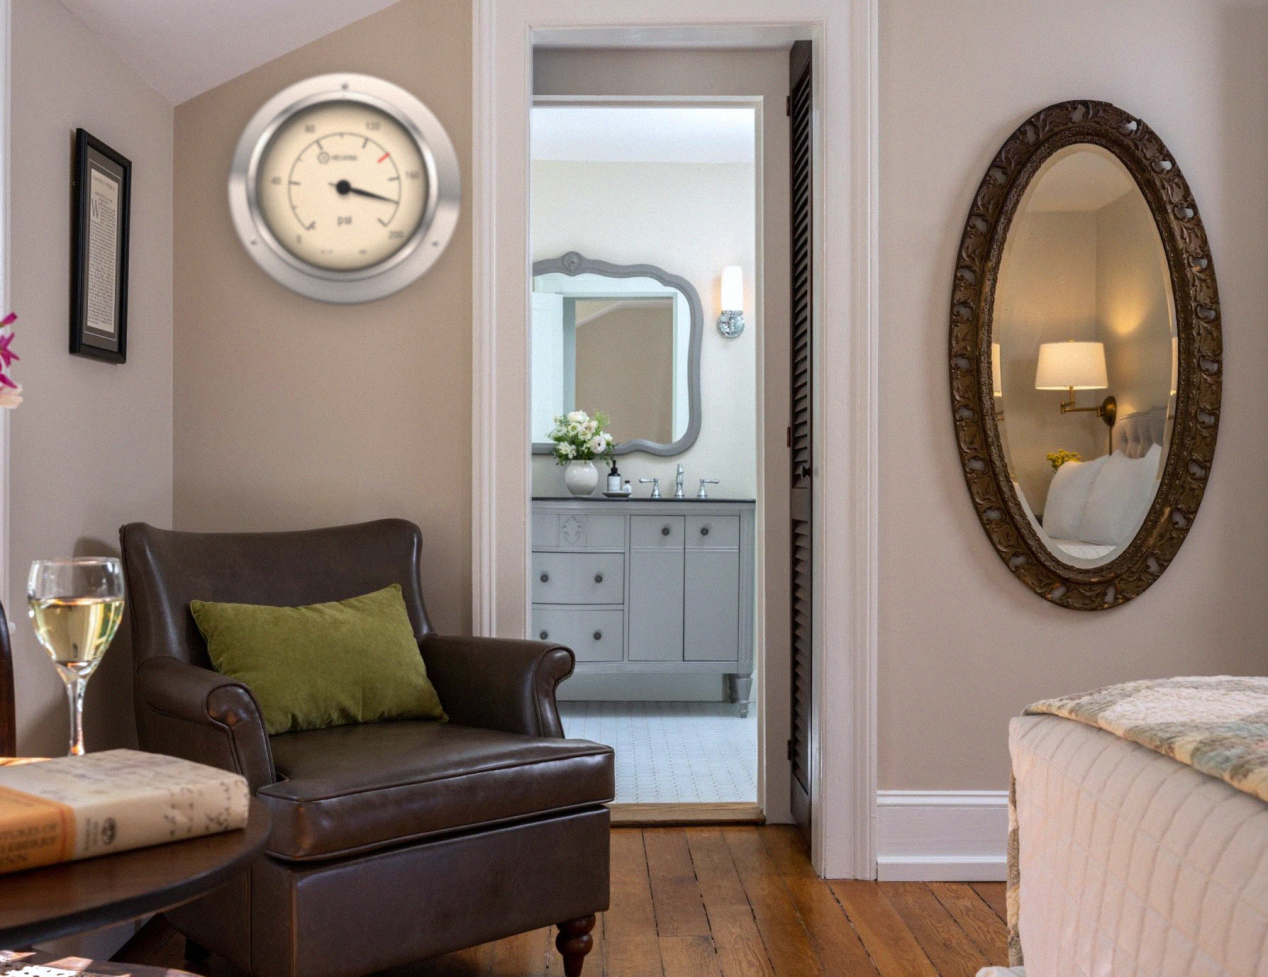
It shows 180
